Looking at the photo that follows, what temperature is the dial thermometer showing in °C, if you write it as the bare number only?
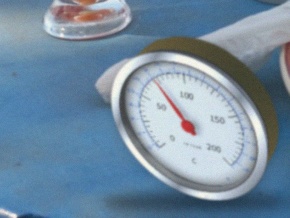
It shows 75
